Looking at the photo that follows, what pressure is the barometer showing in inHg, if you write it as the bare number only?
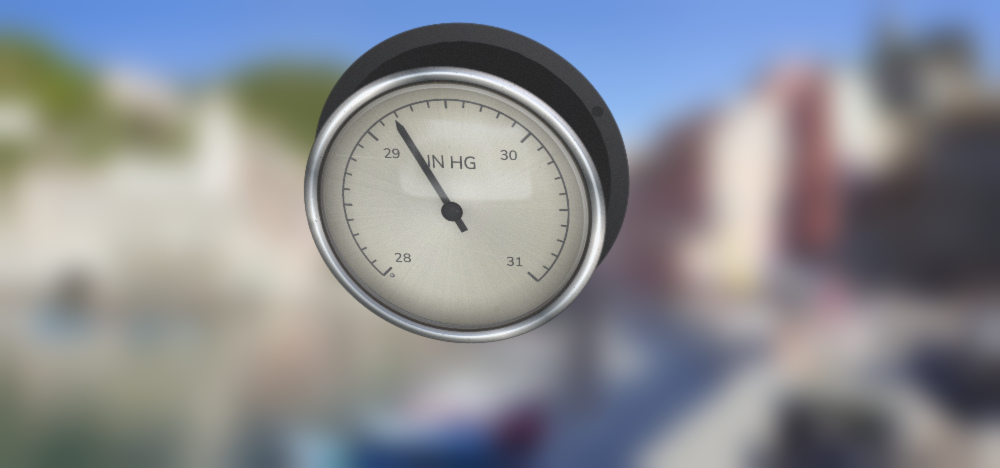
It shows 29.2
